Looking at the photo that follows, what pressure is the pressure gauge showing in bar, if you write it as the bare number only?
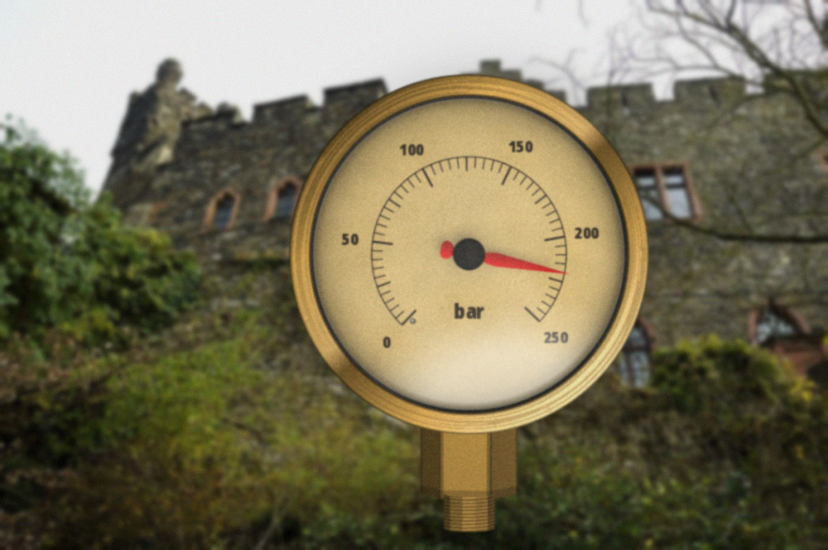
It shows 220
